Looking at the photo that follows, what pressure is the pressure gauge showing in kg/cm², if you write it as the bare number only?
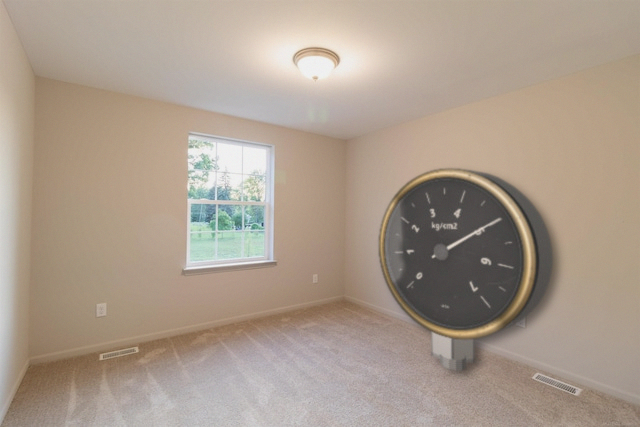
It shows 5
